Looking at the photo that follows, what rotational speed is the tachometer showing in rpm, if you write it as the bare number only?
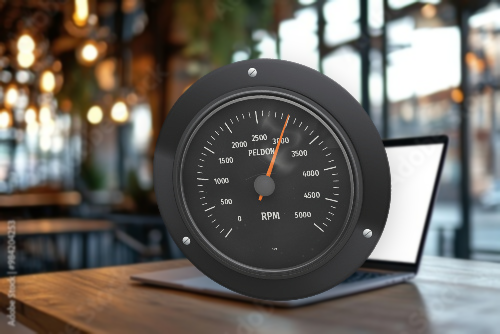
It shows 3000
